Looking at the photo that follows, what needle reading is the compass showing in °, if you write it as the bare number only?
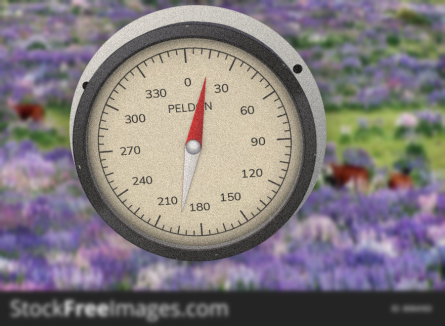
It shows 15
